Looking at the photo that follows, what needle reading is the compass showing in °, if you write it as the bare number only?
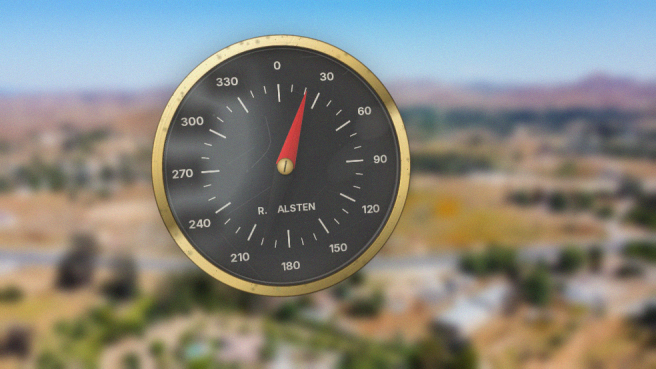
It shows 20
